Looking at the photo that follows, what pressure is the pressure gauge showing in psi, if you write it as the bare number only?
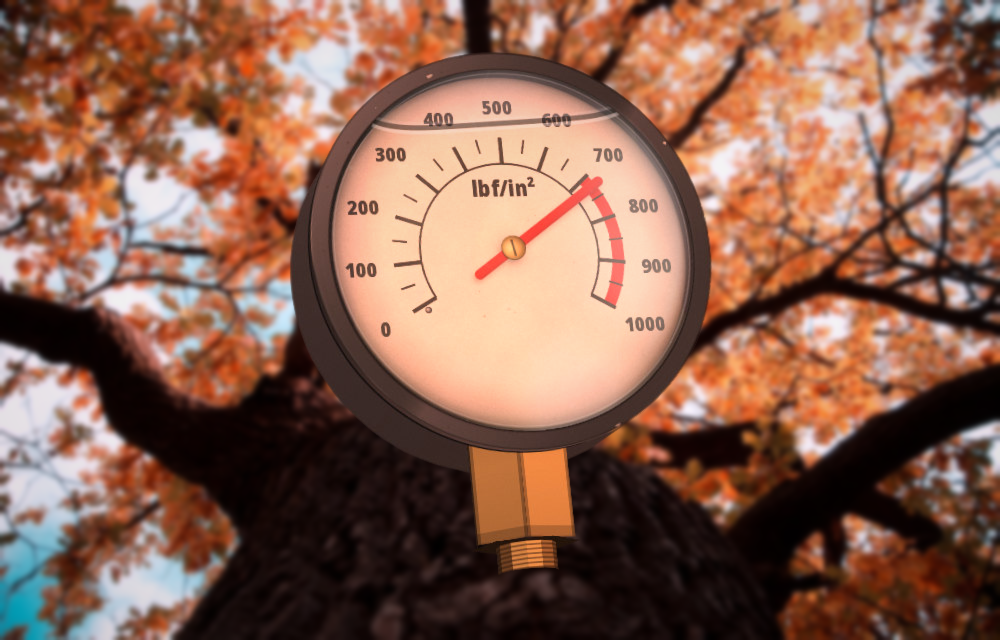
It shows 725
